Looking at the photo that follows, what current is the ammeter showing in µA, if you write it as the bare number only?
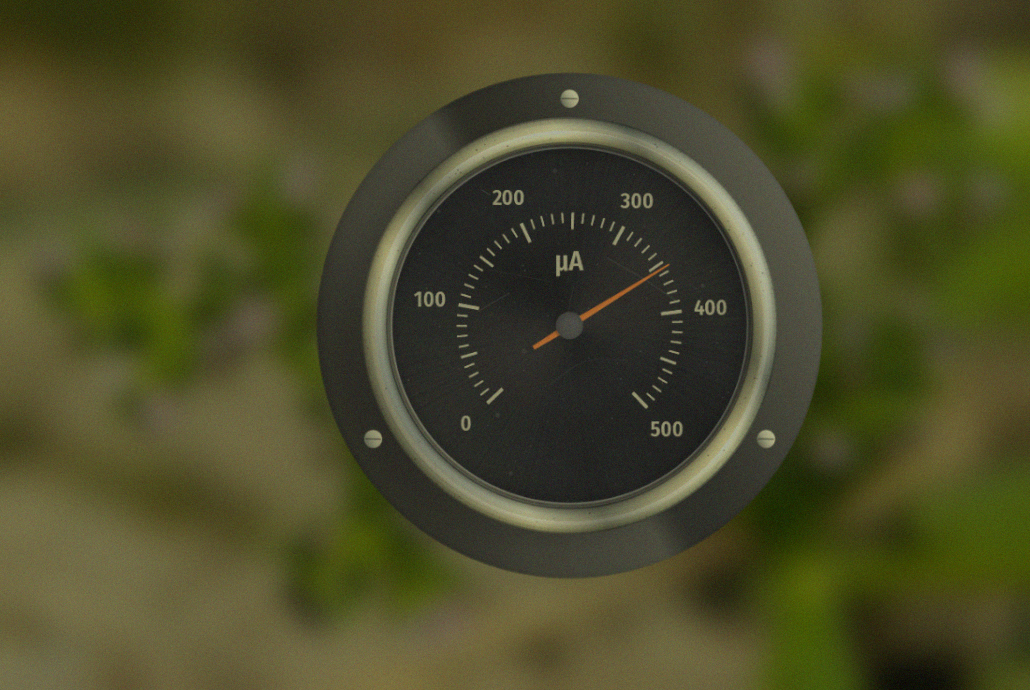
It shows 355
